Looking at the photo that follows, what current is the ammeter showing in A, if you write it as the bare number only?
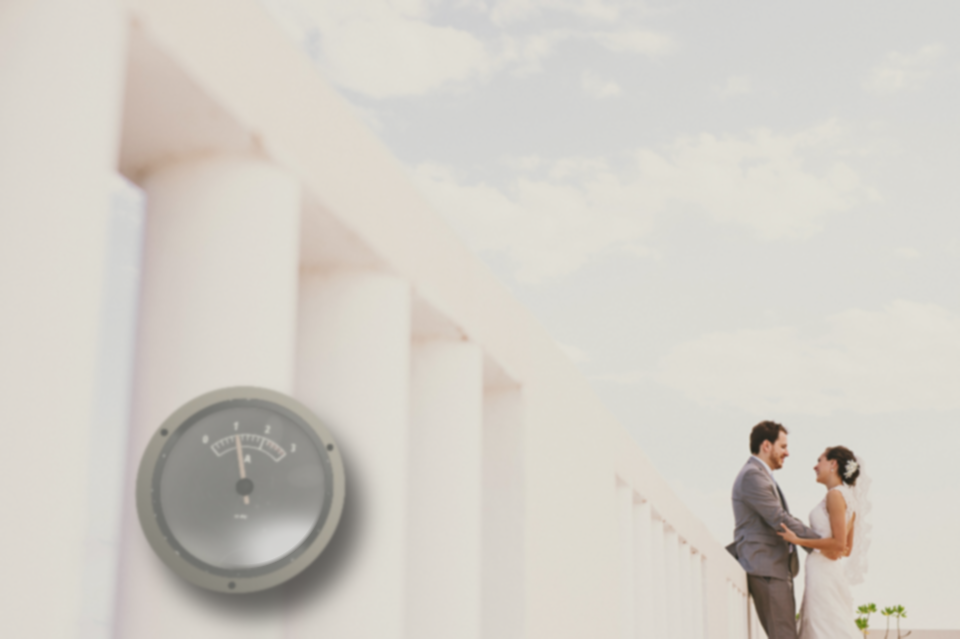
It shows 1
